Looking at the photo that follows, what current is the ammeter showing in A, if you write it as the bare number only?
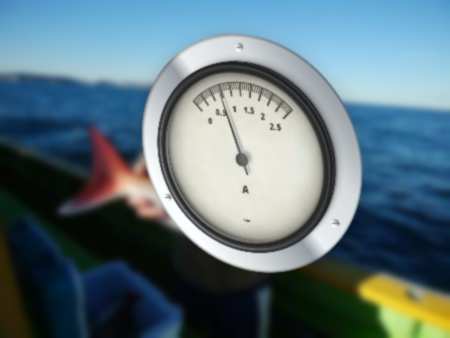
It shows 0.75
